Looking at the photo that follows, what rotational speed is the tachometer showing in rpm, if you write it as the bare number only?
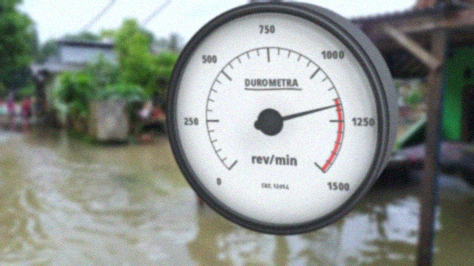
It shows 1175
